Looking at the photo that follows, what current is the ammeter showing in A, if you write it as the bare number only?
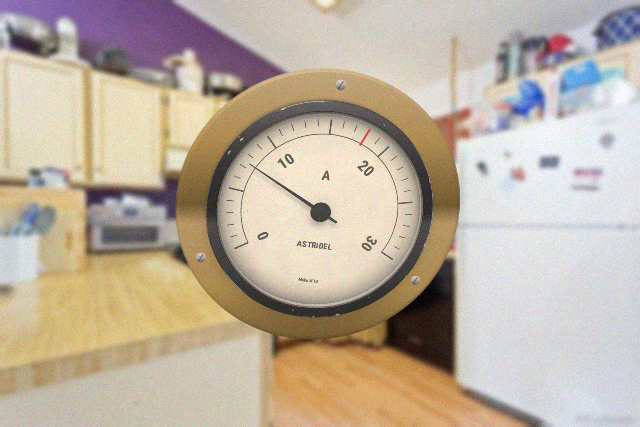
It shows 7.5
